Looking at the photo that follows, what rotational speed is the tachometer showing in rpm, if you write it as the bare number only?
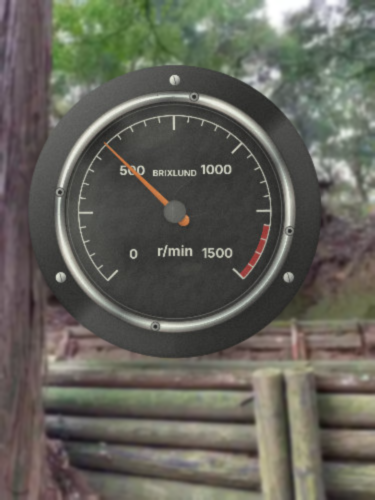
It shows 500
